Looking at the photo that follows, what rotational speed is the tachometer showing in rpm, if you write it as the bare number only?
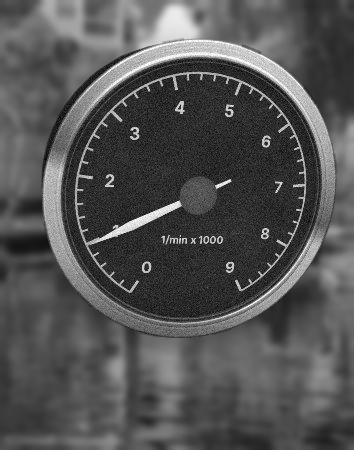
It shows 1000
